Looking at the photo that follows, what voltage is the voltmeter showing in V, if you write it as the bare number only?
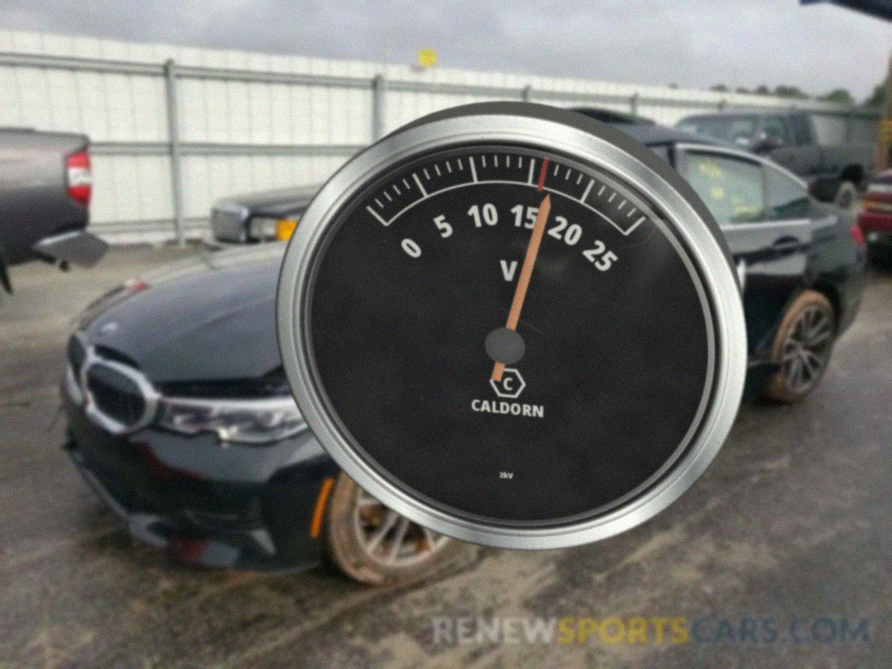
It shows 17
